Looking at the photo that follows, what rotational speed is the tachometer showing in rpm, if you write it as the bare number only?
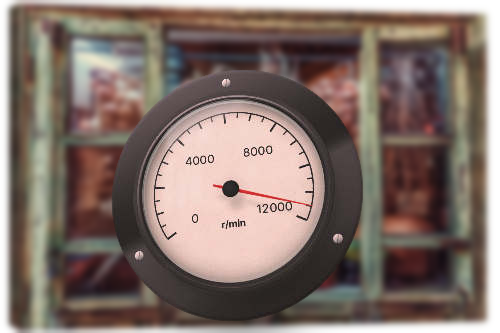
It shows 11500
